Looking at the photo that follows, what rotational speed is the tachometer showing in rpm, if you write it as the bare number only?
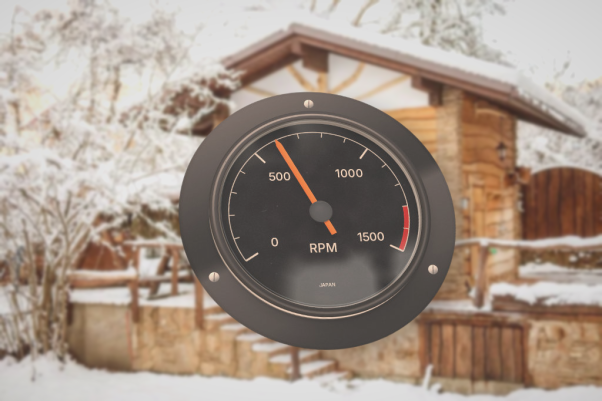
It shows 600
